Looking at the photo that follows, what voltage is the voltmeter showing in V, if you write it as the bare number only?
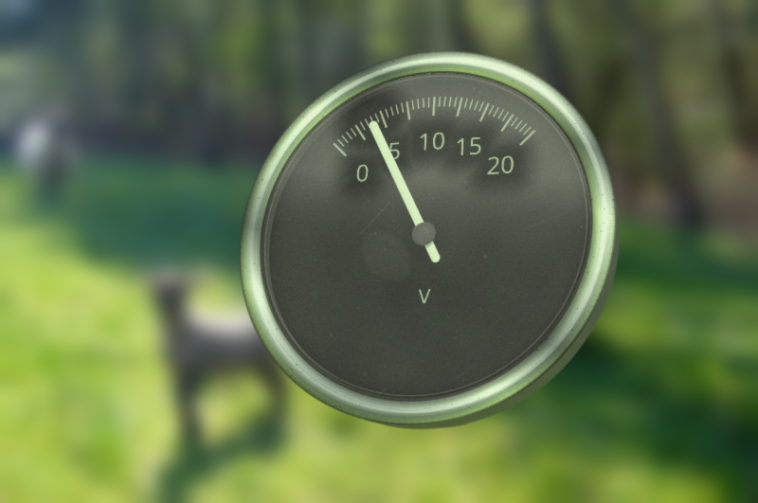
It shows 4
